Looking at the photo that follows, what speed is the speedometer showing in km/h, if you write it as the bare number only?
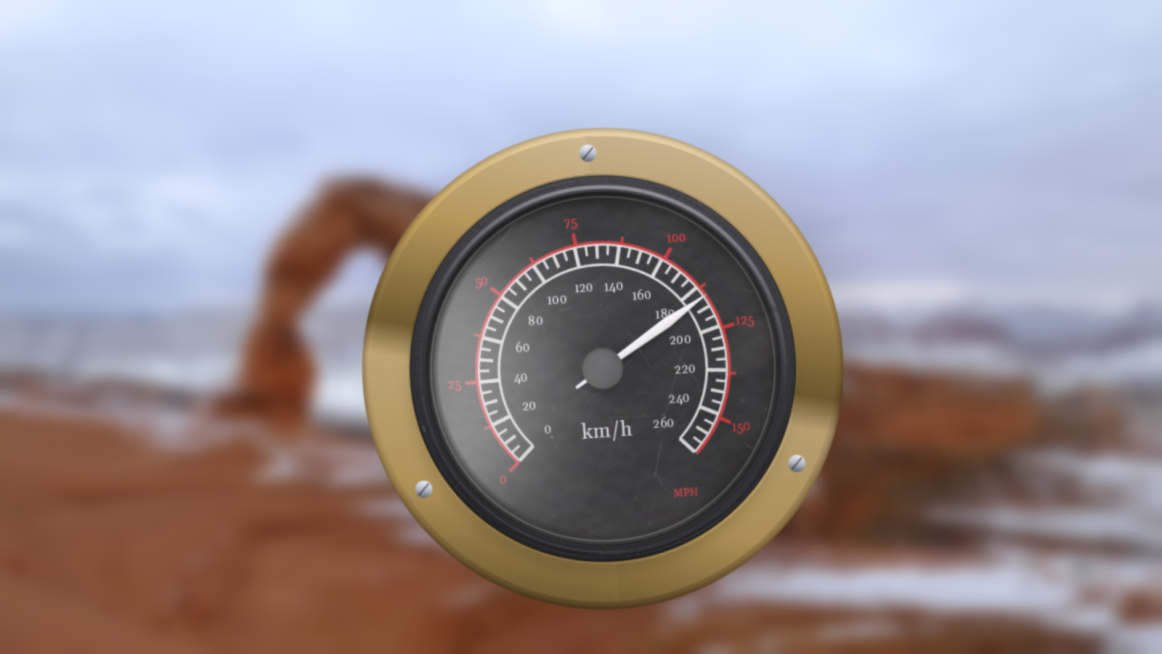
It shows 185
